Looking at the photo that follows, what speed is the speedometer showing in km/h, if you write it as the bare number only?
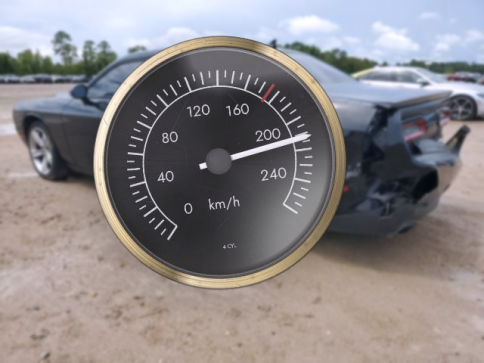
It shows 212.5
